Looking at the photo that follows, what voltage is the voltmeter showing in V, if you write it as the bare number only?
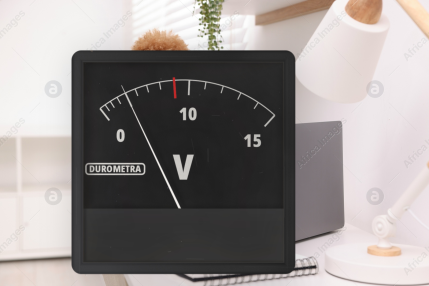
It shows 5
